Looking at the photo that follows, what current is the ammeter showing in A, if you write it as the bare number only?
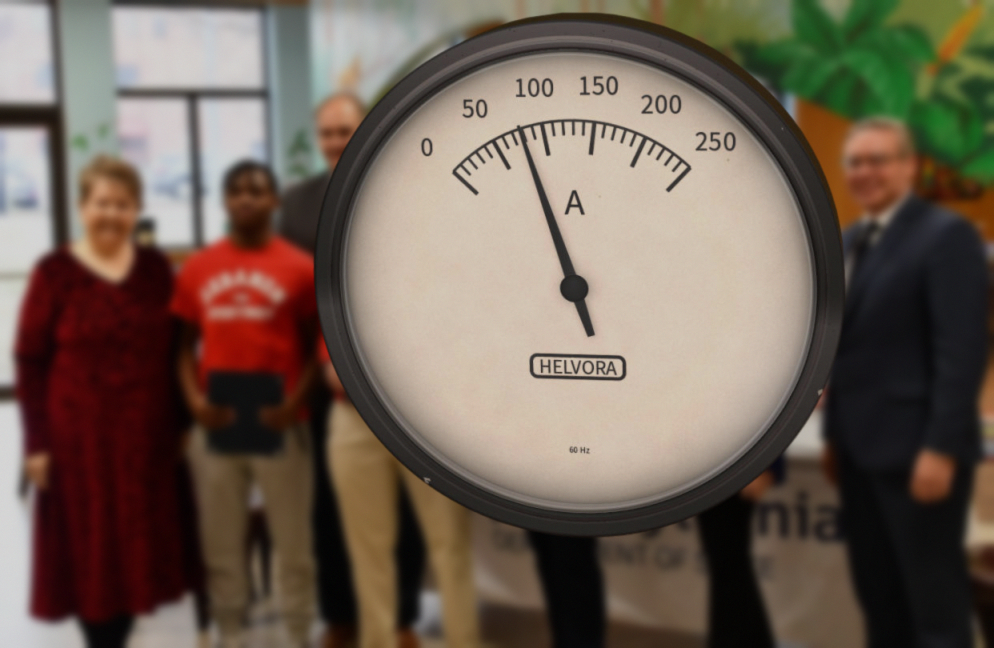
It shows 80
